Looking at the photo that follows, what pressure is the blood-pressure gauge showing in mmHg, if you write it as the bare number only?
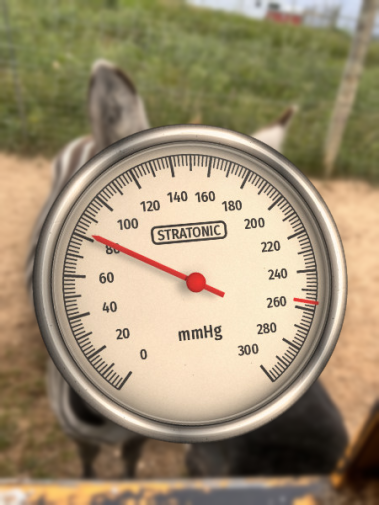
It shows 82
